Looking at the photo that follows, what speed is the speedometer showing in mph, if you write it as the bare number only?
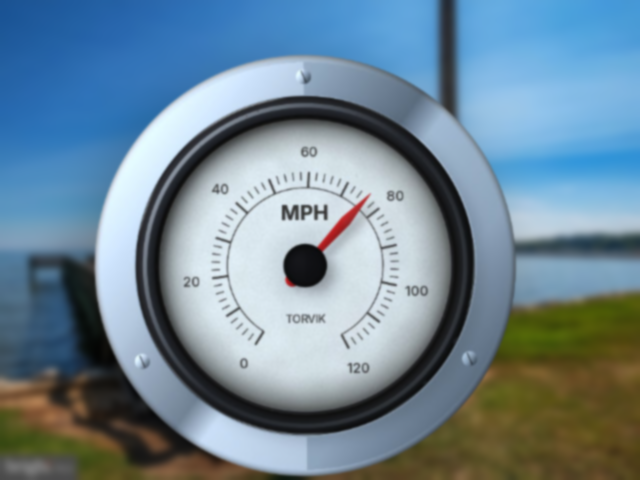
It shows 76
